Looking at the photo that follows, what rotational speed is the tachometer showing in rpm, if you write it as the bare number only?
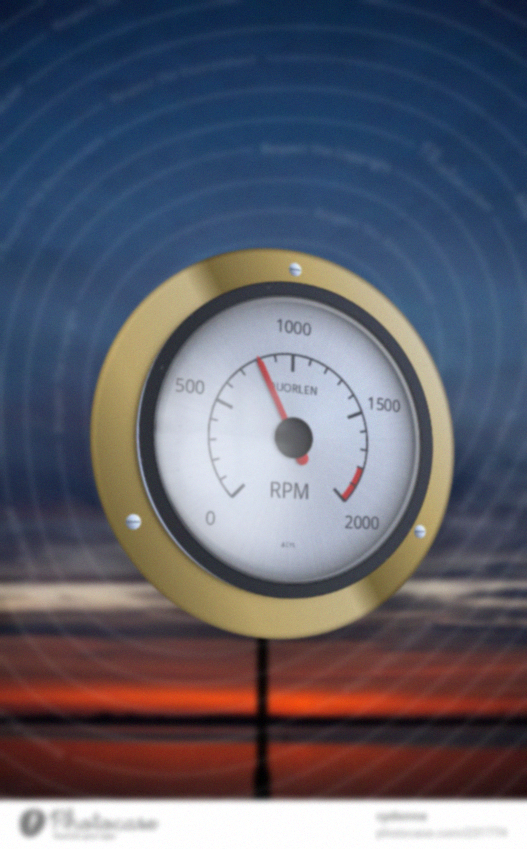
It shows 800
